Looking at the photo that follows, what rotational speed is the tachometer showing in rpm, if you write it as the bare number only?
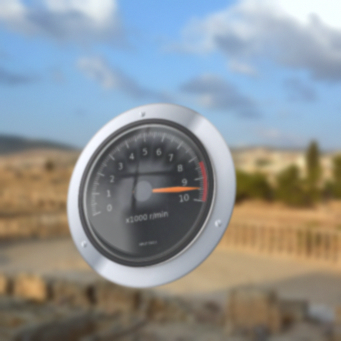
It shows 9500
